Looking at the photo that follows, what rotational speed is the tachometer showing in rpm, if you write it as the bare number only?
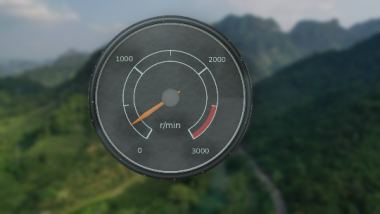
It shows 250
